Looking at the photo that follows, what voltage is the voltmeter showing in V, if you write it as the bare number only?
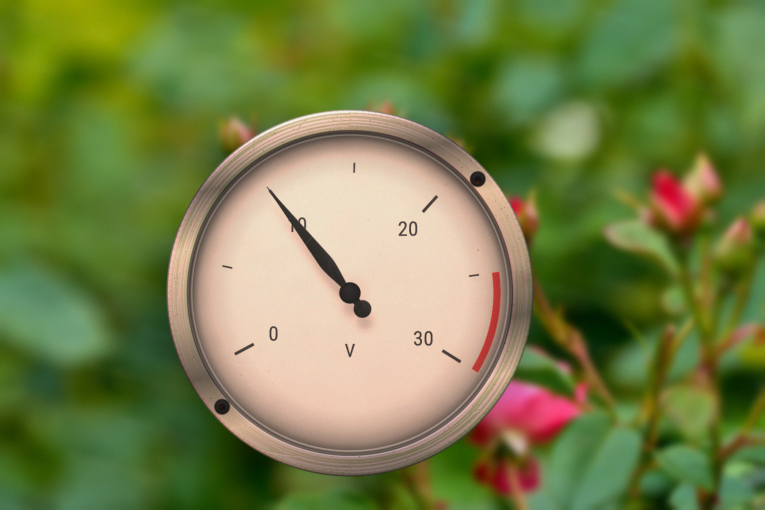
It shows 10
